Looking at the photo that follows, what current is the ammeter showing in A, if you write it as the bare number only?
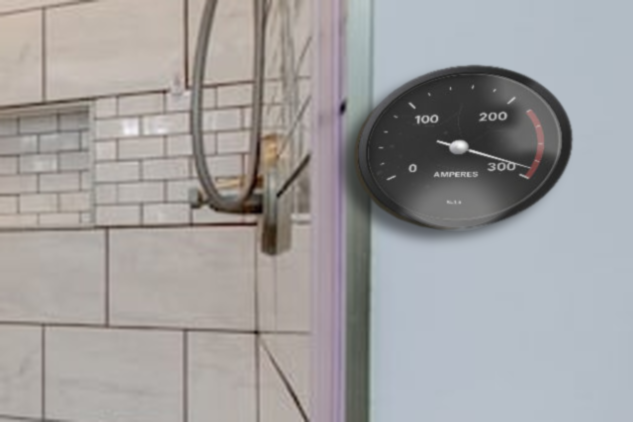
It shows 290
